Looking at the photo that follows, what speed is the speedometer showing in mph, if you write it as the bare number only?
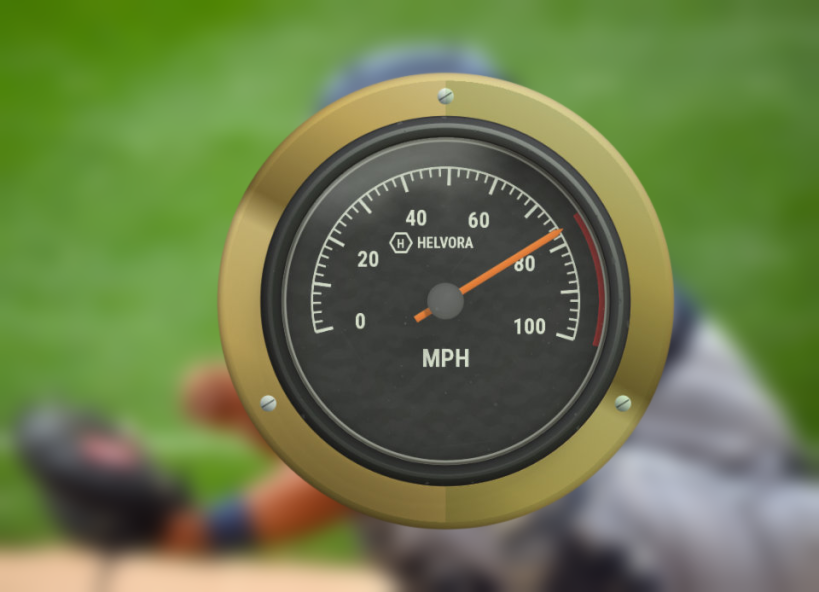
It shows 77
